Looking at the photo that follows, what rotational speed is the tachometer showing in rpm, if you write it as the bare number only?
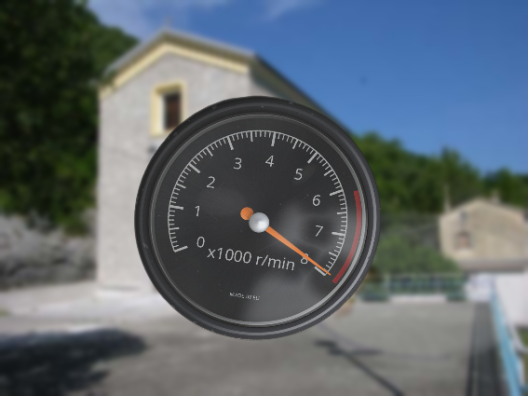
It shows 7900
